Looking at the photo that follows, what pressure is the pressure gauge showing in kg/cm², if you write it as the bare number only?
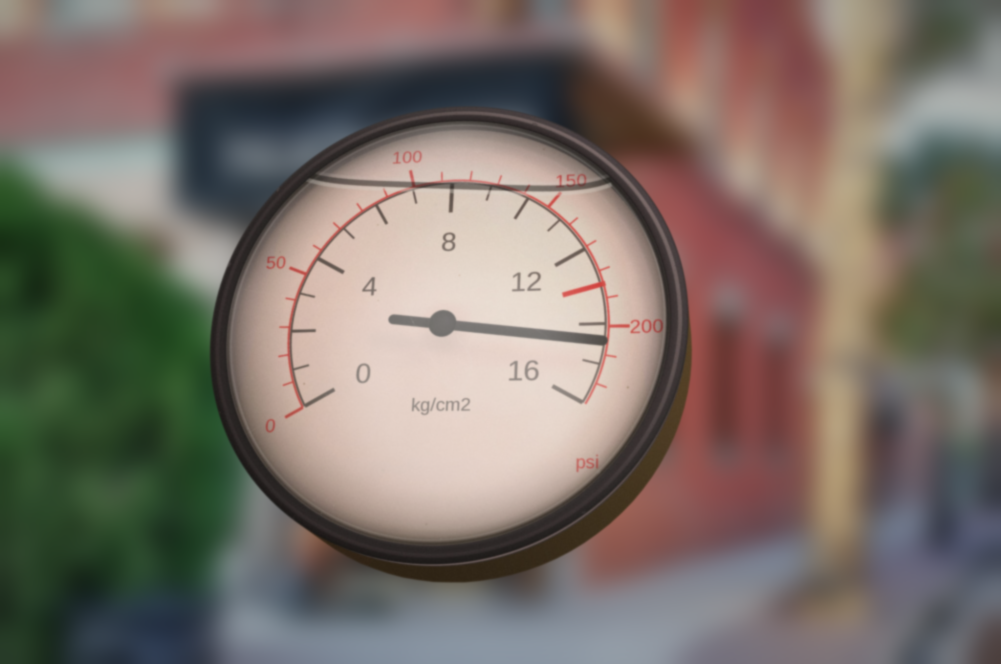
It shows 14.5
